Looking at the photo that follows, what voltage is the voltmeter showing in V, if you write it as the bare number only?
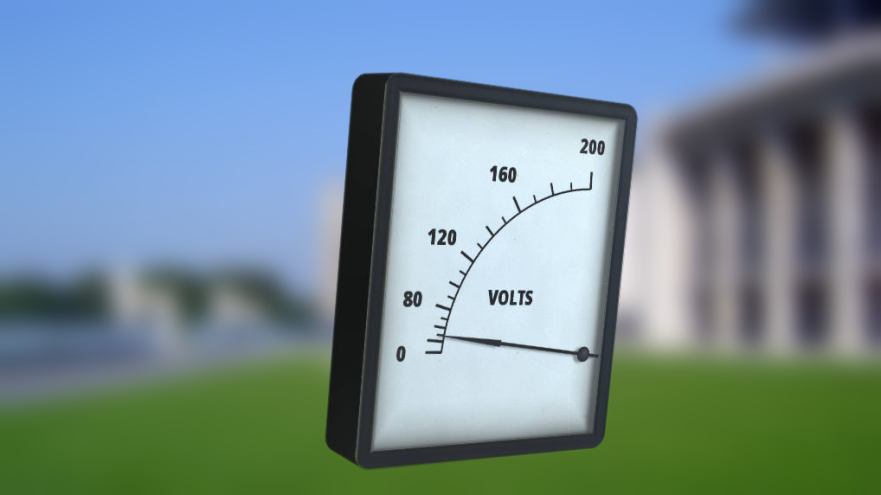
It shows 50
